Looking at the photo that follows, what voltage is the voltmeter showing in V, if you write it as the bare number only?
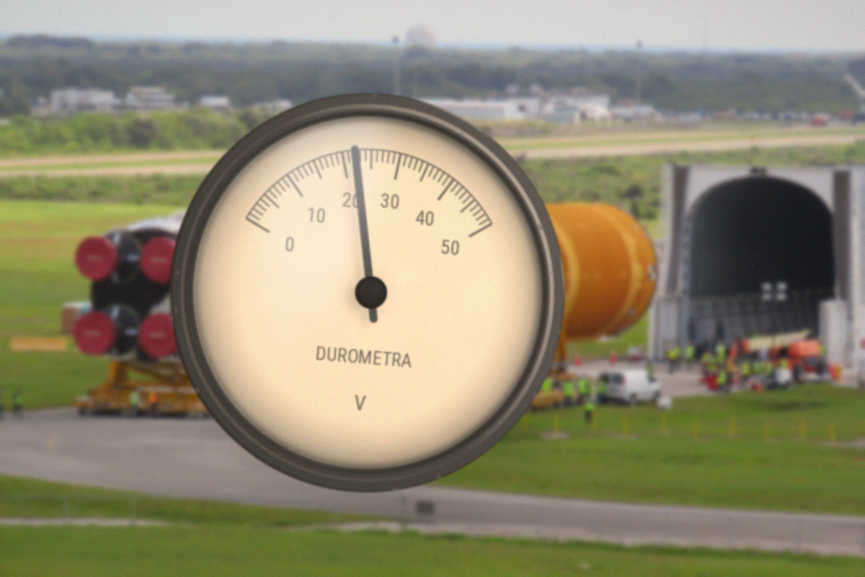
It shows 22
